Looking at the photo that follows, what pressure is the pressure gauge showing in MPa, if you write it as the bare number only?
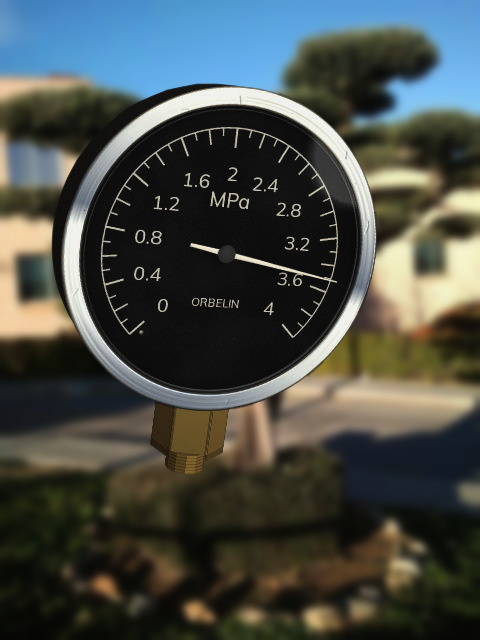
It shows 3.5
